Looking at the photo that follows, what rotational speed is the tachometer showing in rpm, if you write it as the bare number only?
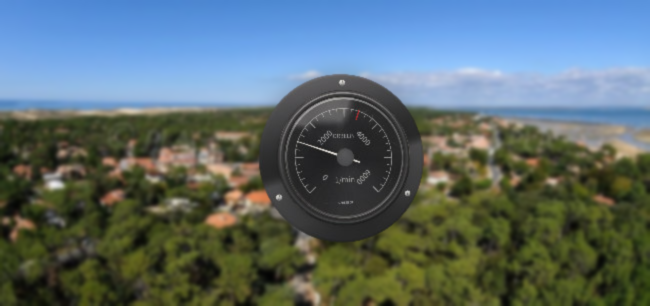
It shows 1400
